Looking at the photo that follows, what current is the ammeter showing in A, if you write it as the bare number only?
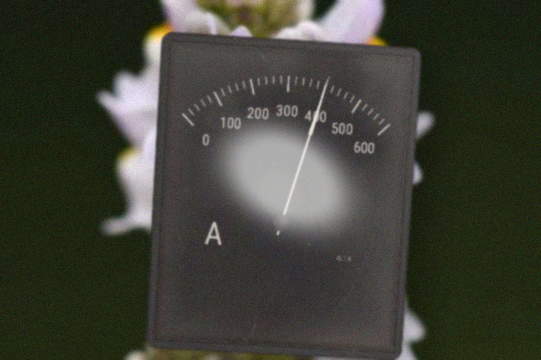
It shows 400
